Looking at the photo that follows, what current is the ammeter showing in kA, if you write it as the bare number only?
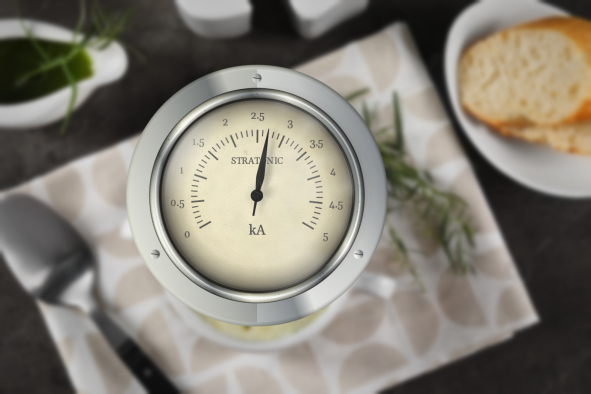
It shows 2.7
